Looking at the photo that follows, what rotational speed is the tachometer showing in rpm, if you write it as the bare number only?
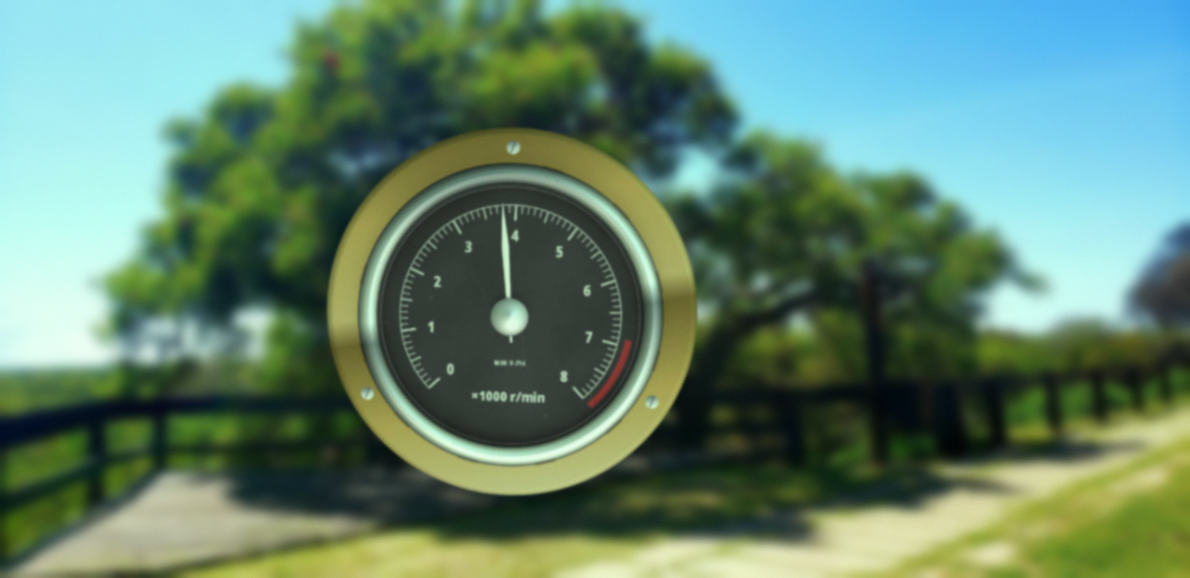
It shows 3800
